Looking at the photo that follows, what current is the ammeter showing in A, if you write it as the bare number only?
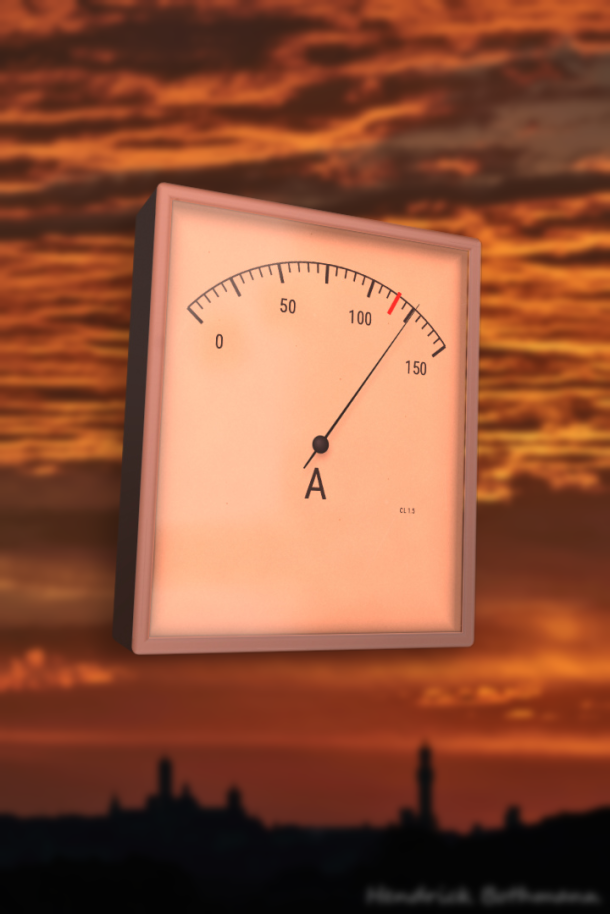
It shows 125
